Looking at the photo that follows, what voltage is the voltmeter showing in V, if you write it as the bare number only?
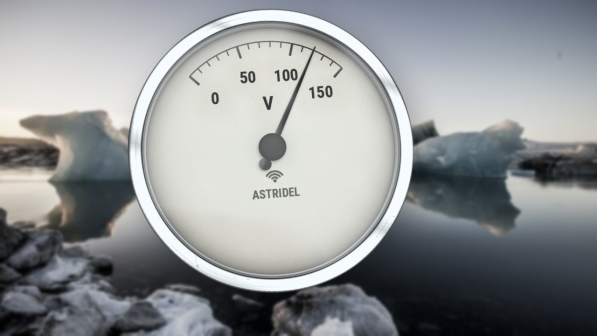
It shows 120
